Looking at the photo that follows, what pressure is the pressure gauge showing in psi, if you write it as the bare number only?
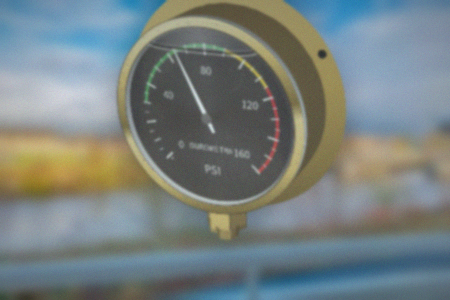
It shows 65
